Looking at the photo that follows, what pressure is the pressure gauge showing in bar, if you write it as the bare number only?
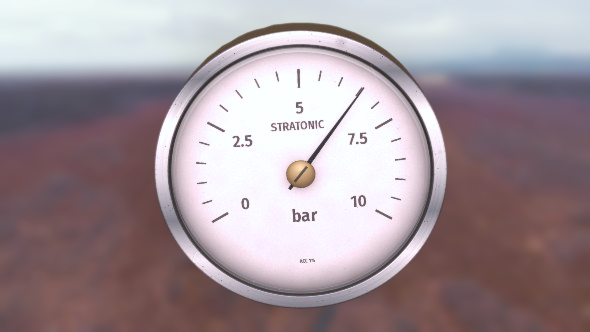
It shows 6.5
